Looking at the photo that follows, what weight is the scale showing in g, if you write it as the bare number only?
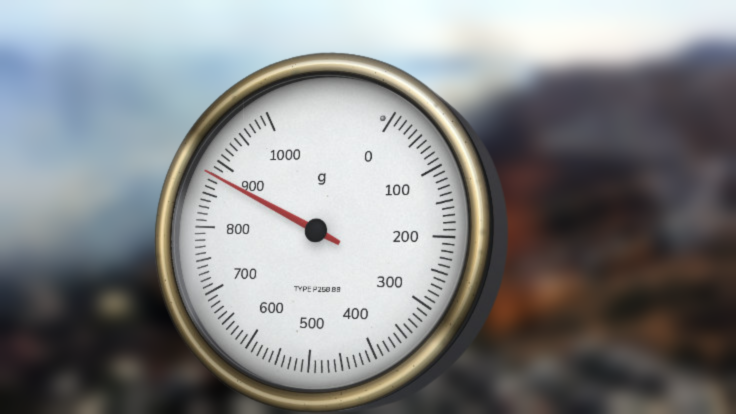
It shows 880
